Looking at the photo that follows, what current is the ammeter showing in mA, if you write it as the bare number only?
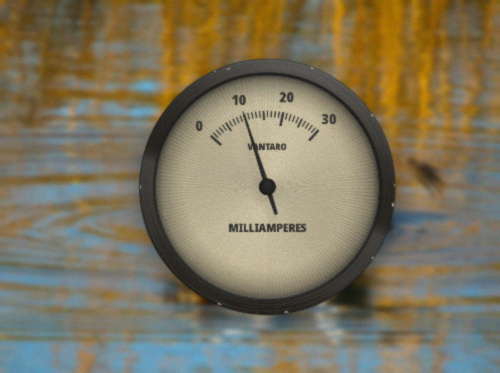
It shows 10
